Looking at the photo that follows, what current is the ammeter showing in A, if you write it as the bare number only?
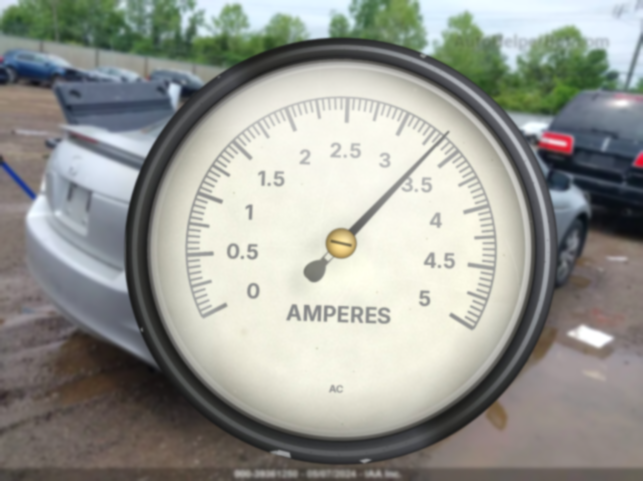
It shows 3.35
